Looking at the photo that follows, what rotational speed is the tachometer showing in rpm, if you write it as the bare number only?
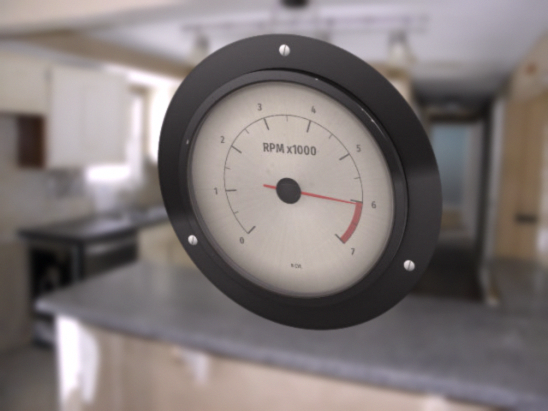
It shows 6000
